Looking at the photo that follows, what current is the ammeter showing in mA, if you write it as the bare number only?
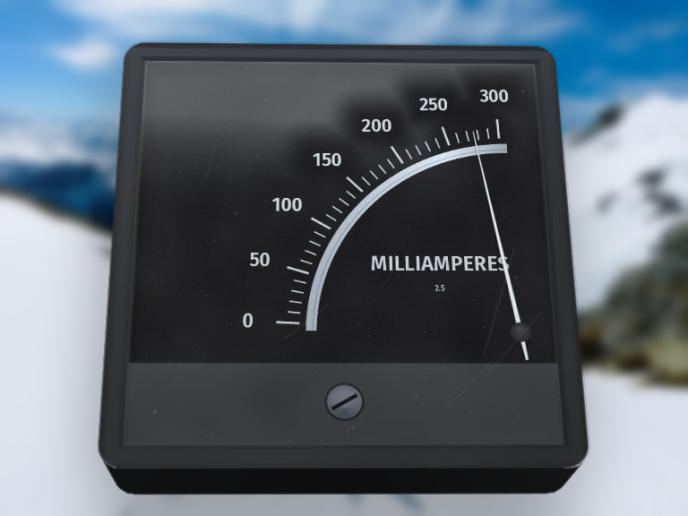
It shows 275
